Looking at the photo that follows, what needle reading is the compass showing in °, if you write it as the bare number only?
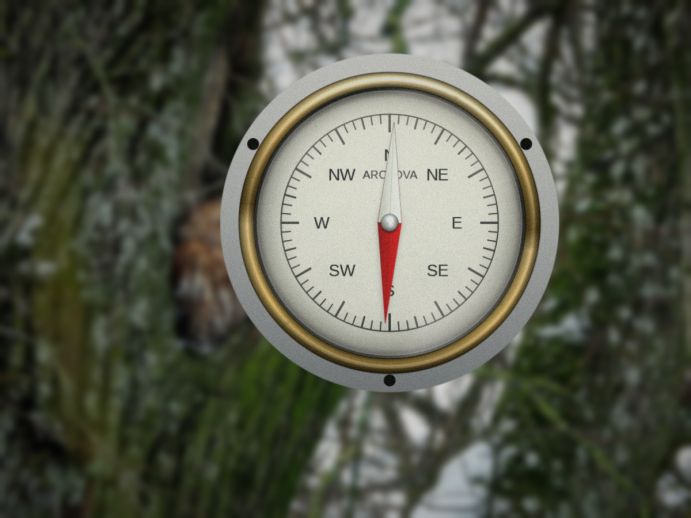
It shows 182.5
